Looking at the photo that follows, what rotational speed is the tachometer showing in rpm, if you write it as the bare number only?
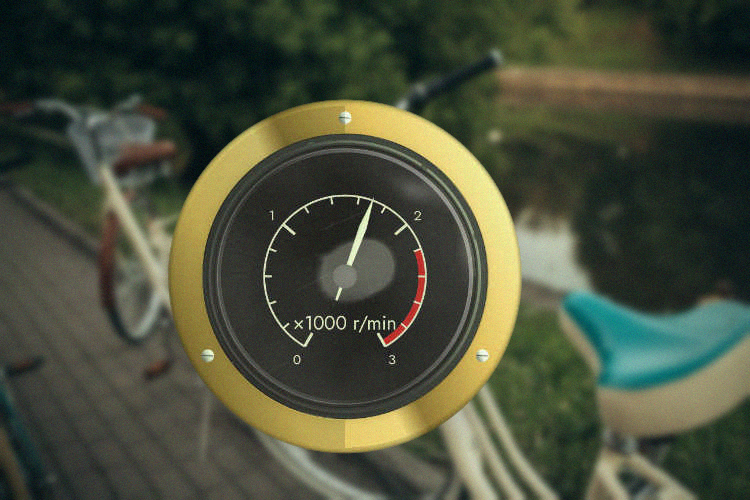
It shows 1700
